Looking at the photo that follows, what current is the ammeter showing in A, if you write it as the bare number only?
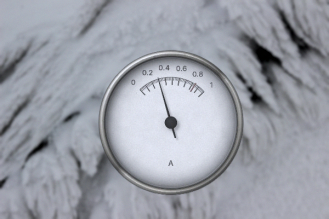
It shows 0.3
